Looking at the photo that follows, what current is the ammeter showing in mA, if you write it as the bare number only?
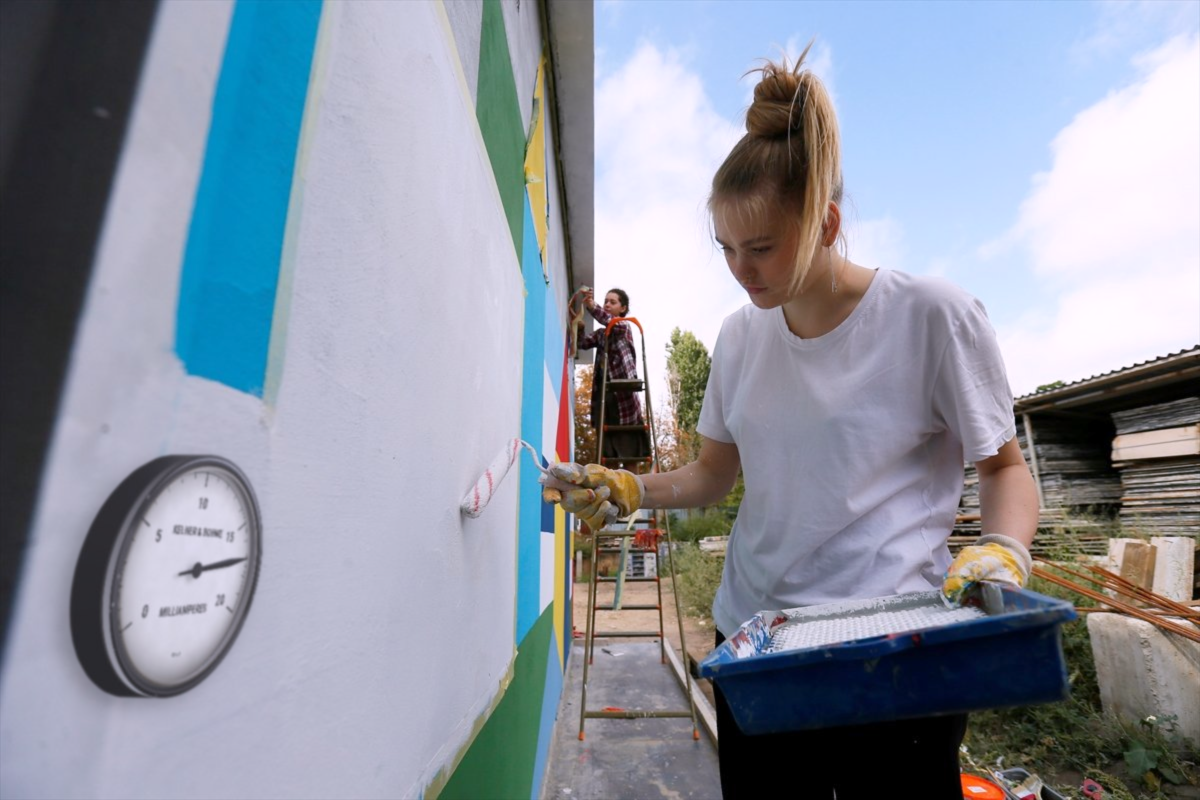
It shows 17
